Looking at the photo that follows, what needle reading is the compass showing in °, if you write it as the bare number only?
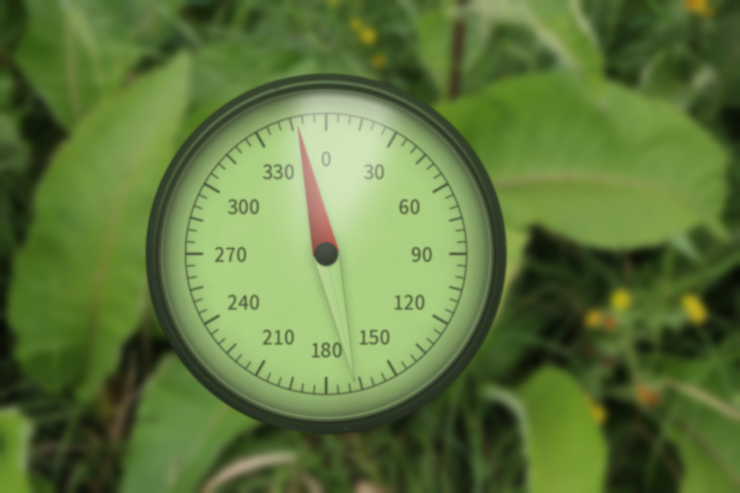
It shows 347.5
